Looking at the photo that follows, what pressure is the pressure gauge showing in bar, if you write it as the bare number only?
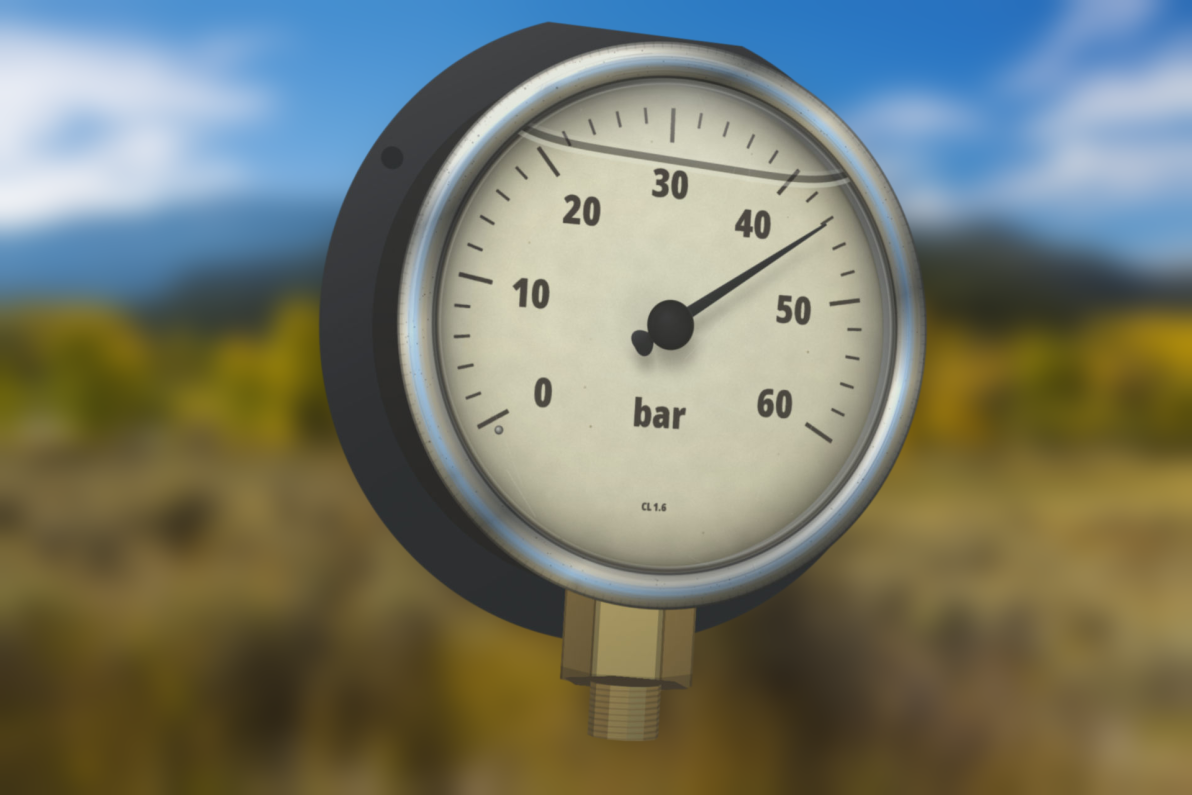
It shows 44
